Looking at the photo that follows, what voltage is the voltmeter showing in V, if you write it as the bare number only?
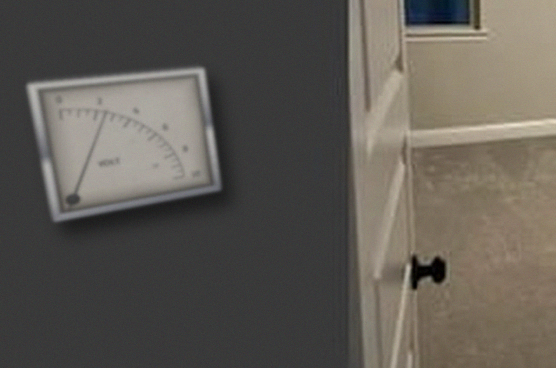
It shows 2.5
